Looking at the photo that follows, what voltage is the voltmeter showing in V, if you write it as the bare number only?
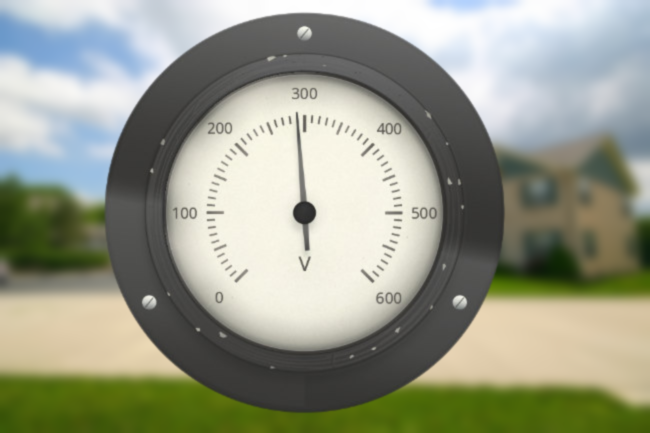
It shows 290
